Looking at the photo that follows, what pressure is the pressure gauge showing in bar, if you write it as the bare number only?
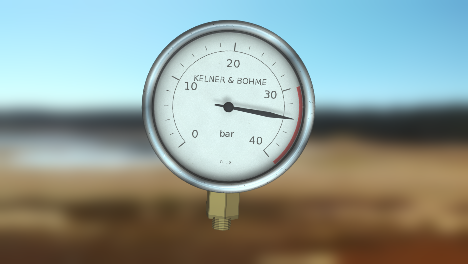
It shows 34
